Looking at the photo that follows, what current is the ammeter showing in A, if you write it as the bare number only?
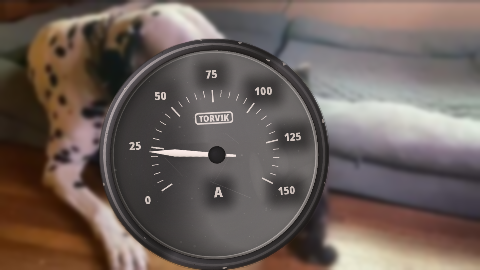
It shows 22.5
